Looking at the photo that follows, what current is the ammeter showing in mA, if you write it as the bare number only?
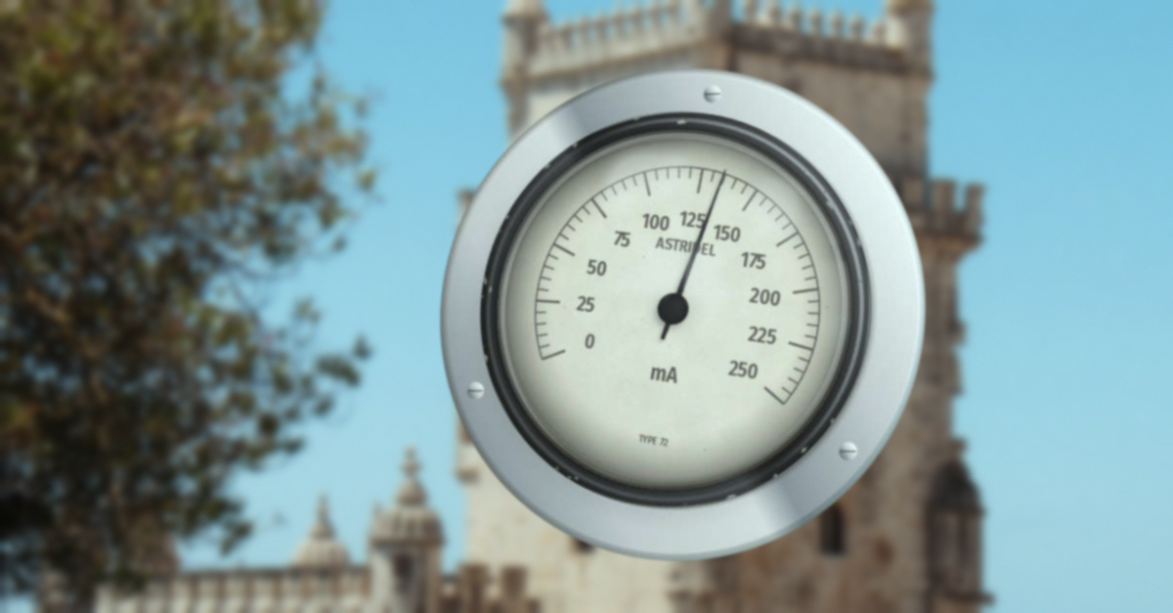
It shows 135
